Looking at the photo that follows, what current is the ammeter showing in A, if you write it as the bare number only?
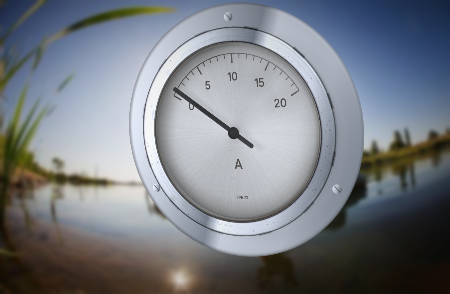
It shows 1
